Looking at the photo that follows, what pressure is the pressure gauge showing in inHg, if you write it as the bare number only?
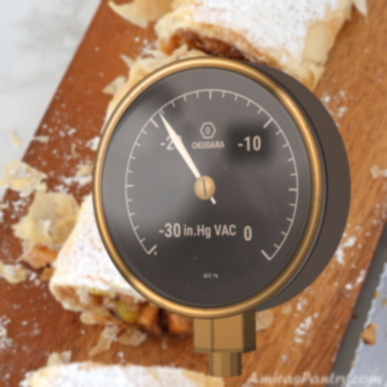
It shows -19
